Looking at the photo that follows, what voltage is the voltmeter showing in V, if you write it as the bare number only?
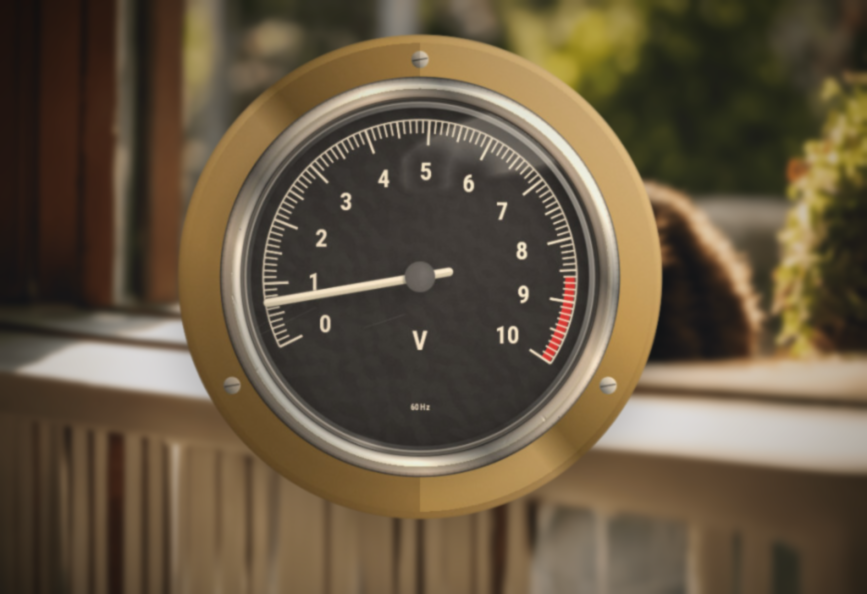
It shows 0.7
